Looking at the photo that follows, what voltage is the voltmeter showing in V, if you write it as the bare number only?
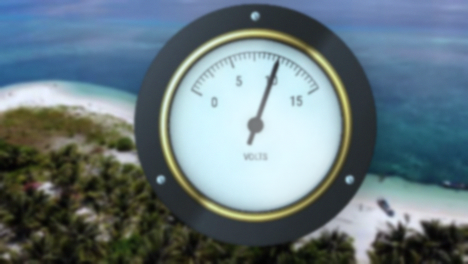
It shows 10
